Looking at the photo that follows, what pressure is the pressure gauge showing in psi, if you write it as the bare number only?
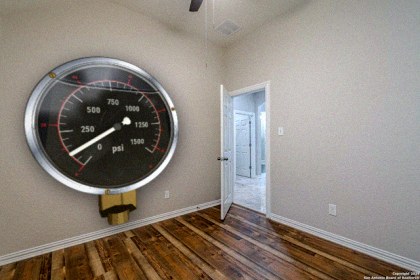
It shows 100
